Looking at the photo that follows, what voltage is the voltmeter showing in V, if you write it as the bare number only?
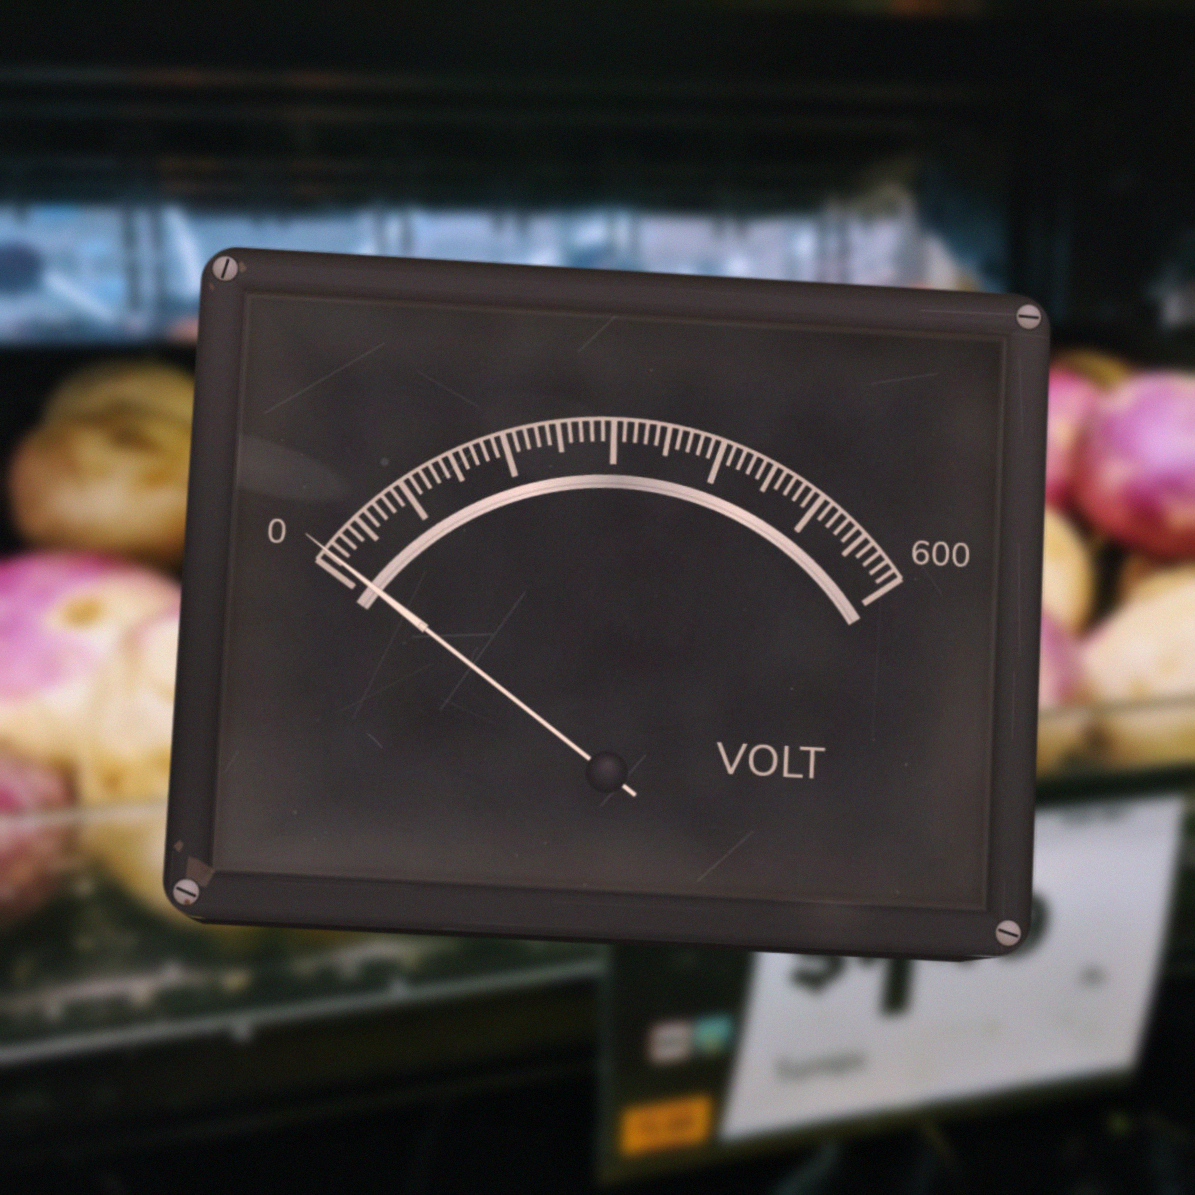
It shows 10
